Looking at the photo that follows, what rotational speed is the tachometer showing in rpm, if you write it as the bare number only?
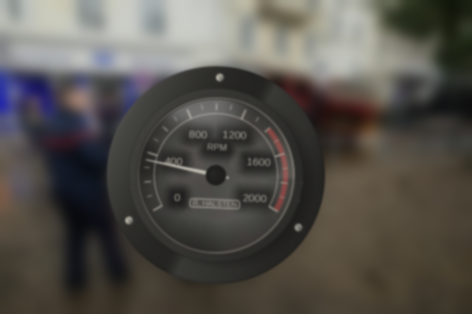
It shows 350
